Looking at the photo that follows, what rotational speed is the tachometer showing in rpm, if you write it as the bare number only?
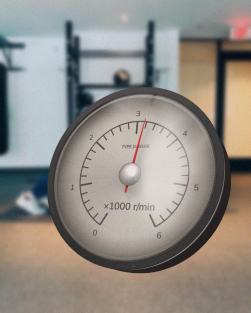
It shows 3200
